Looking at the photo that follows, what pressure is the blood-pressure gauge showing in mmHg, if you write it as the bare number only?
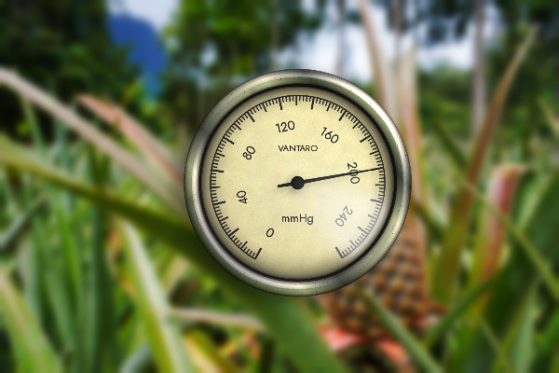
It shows 200
